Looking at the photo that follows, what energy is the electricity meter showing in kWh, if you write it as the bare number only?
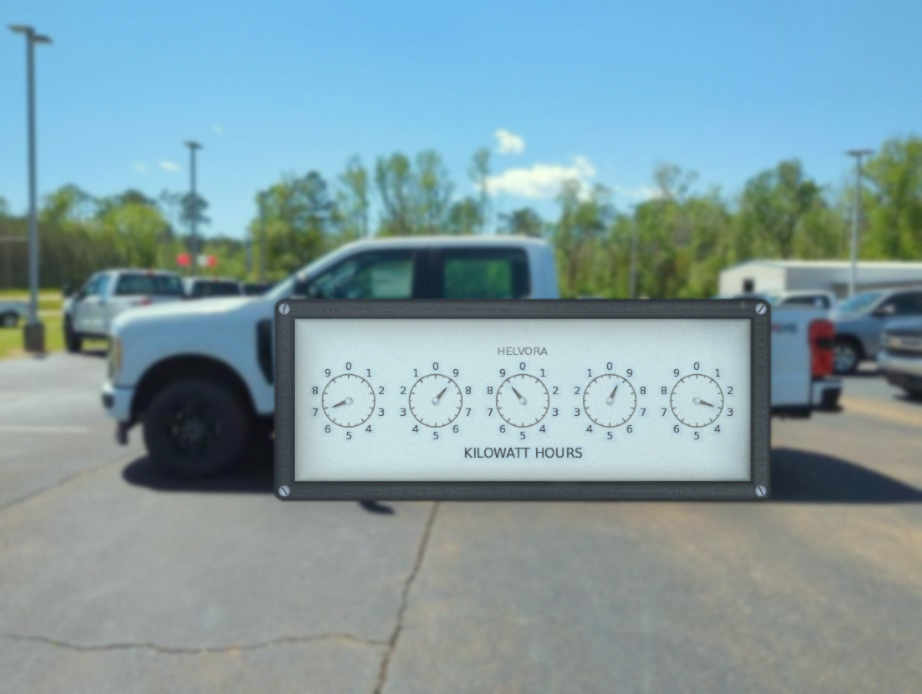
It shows 68893
